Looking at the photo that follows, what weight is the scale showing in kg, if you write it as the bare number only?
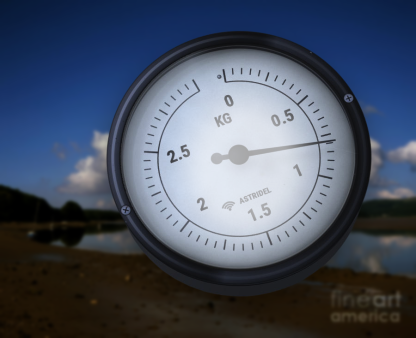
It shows 0.8
